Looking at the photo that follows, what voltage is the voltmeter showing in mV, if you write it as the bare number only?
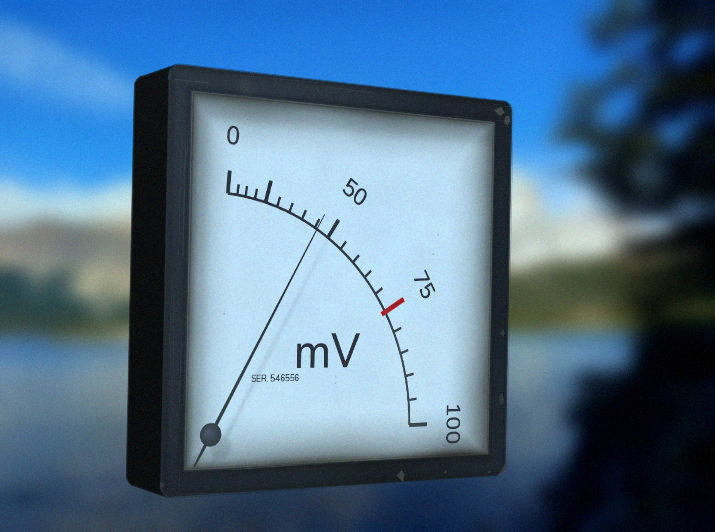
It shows 45
